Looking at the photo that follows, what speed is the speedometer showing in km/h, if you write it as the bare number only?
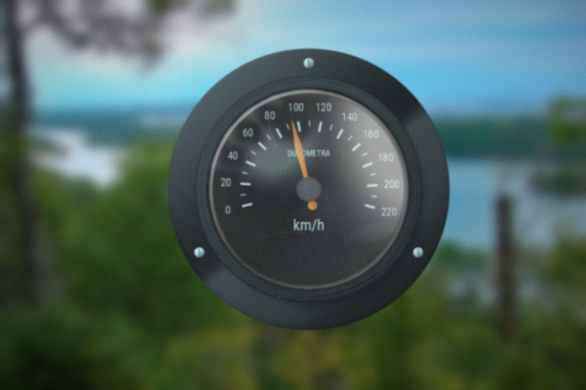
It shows 95
